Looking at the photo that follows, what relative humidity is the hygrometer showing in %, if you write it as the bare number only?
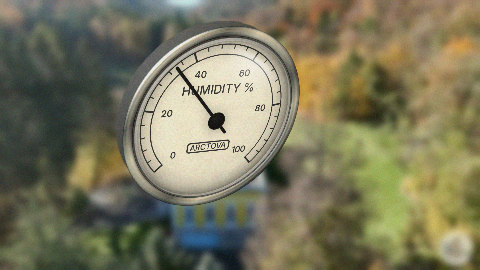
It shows 34
